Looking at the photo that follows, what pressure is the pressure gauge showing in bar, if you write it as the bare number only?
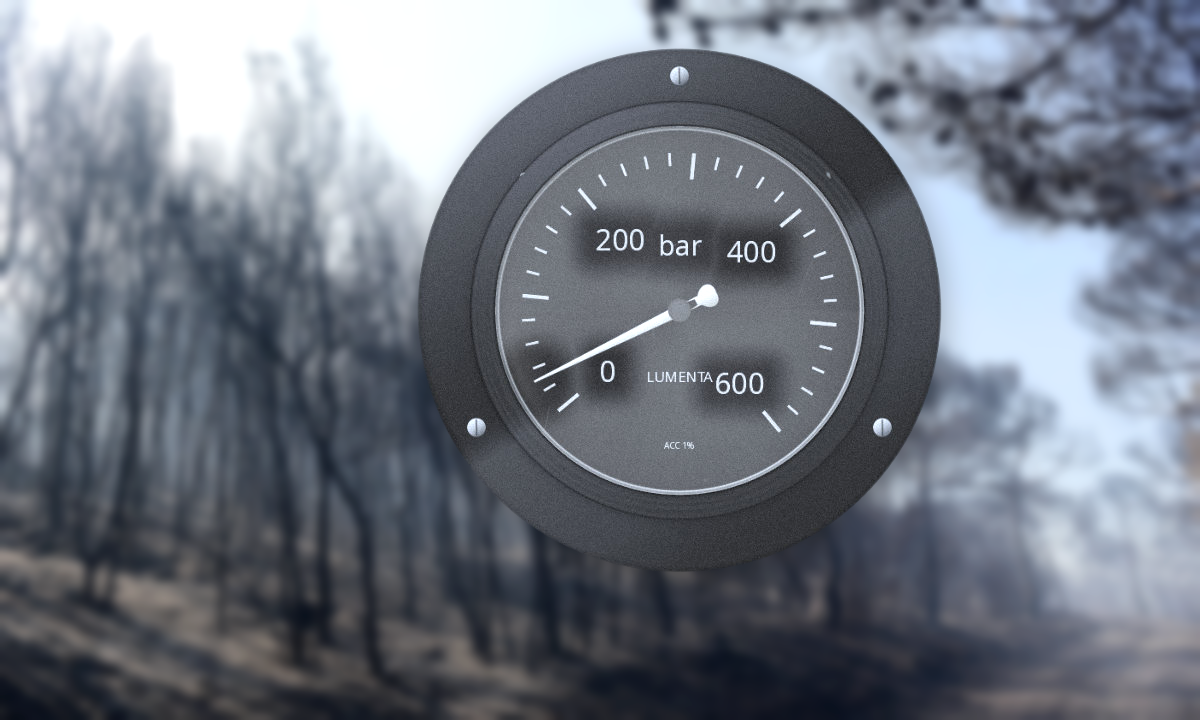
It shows 30
